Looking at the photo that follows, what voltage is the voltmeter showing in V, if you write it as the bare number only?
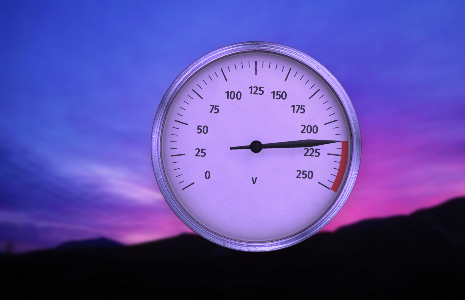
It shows 215
